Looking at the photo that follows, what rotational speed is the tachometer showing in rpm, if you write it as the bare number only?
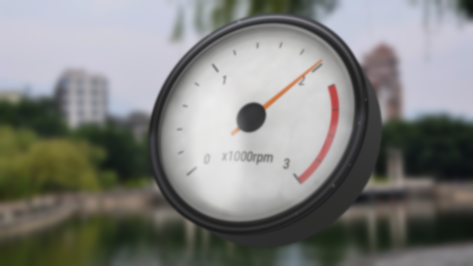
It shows 2000
